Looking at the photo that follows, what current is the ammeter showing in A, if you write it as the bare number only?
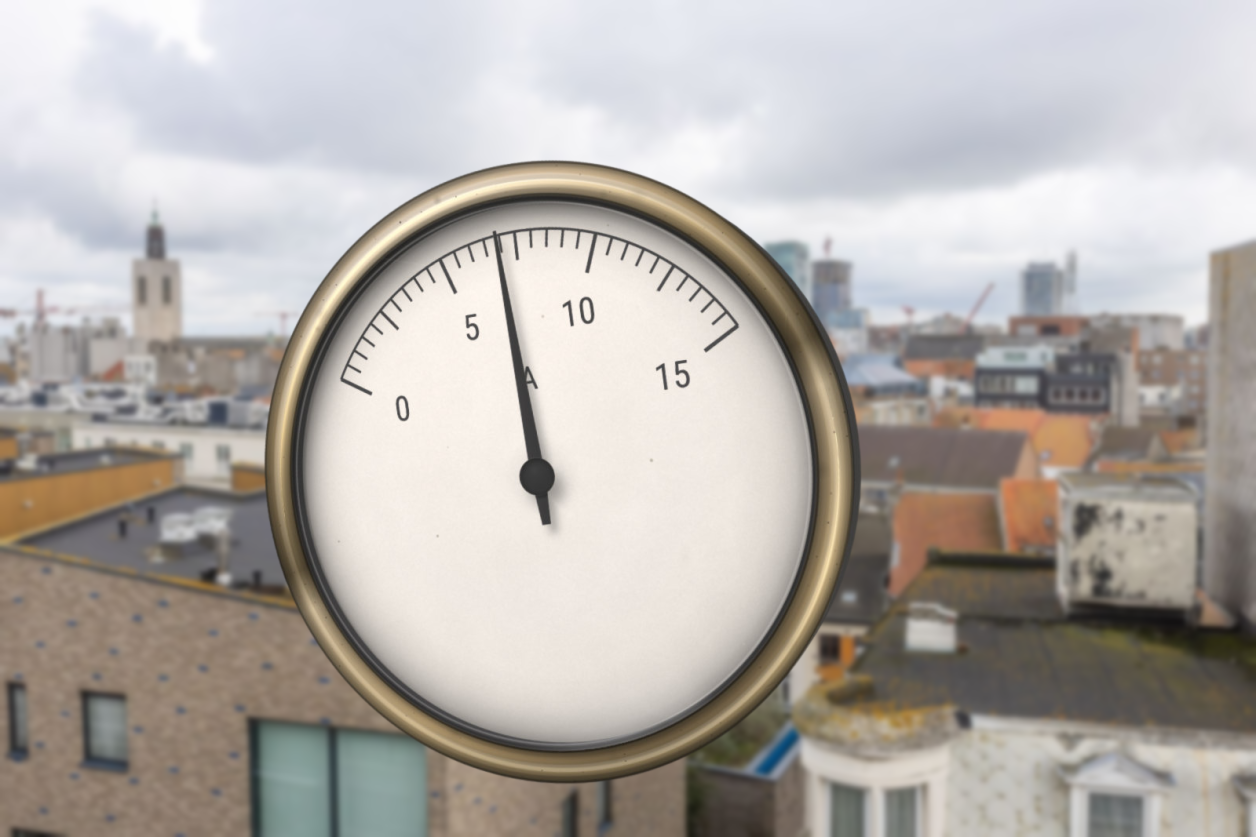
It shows 7
